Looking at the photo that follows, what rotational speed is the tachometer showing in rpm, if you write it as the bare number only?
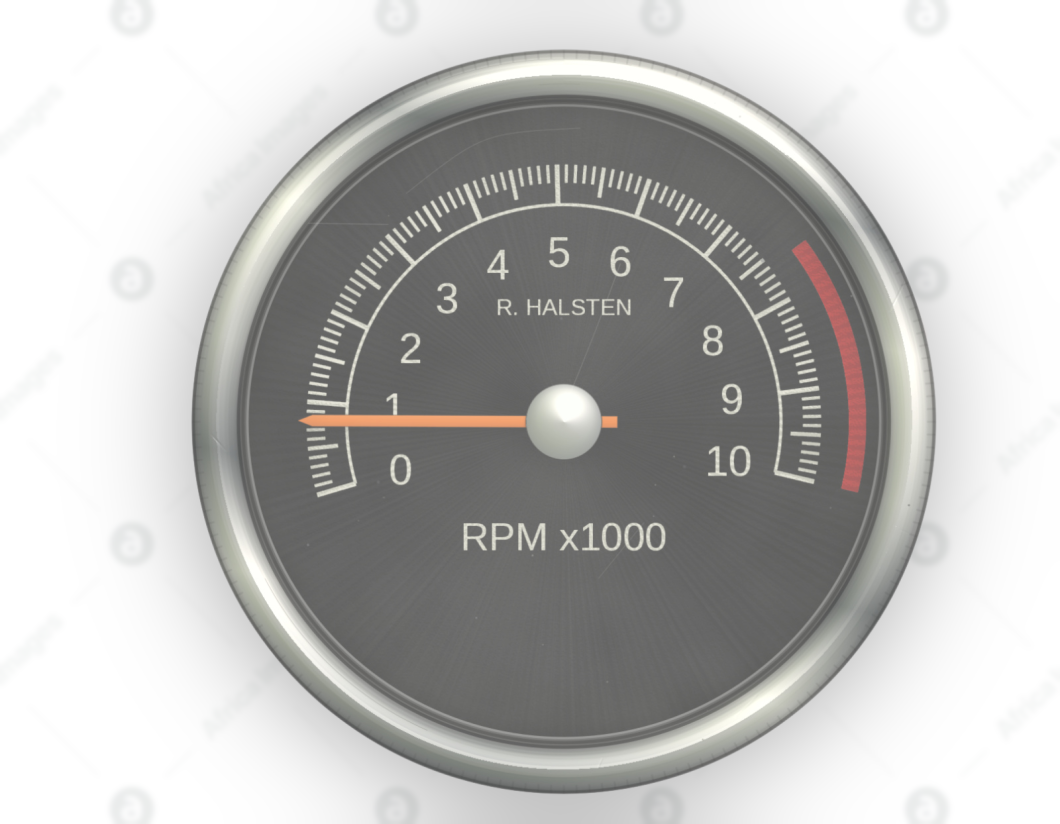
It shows 800
